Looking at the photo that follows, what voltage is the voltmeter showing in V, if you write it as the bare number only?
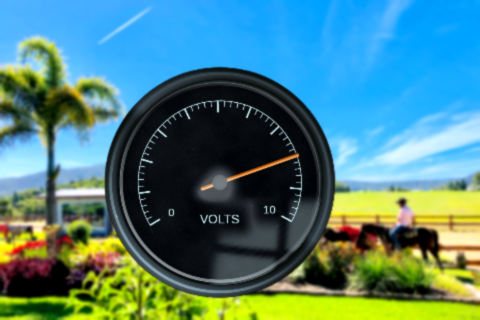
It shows 8
